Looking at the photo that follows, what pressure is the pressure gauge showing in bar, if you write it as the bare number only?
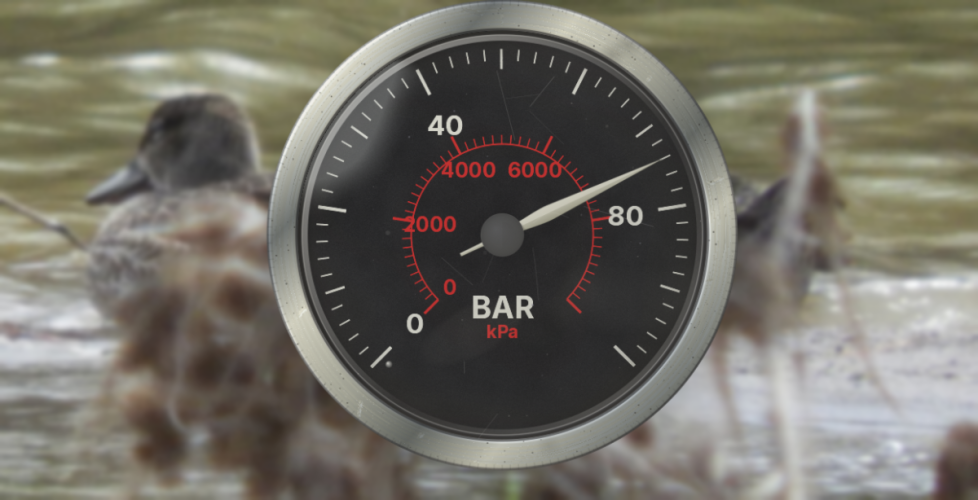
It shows 74
